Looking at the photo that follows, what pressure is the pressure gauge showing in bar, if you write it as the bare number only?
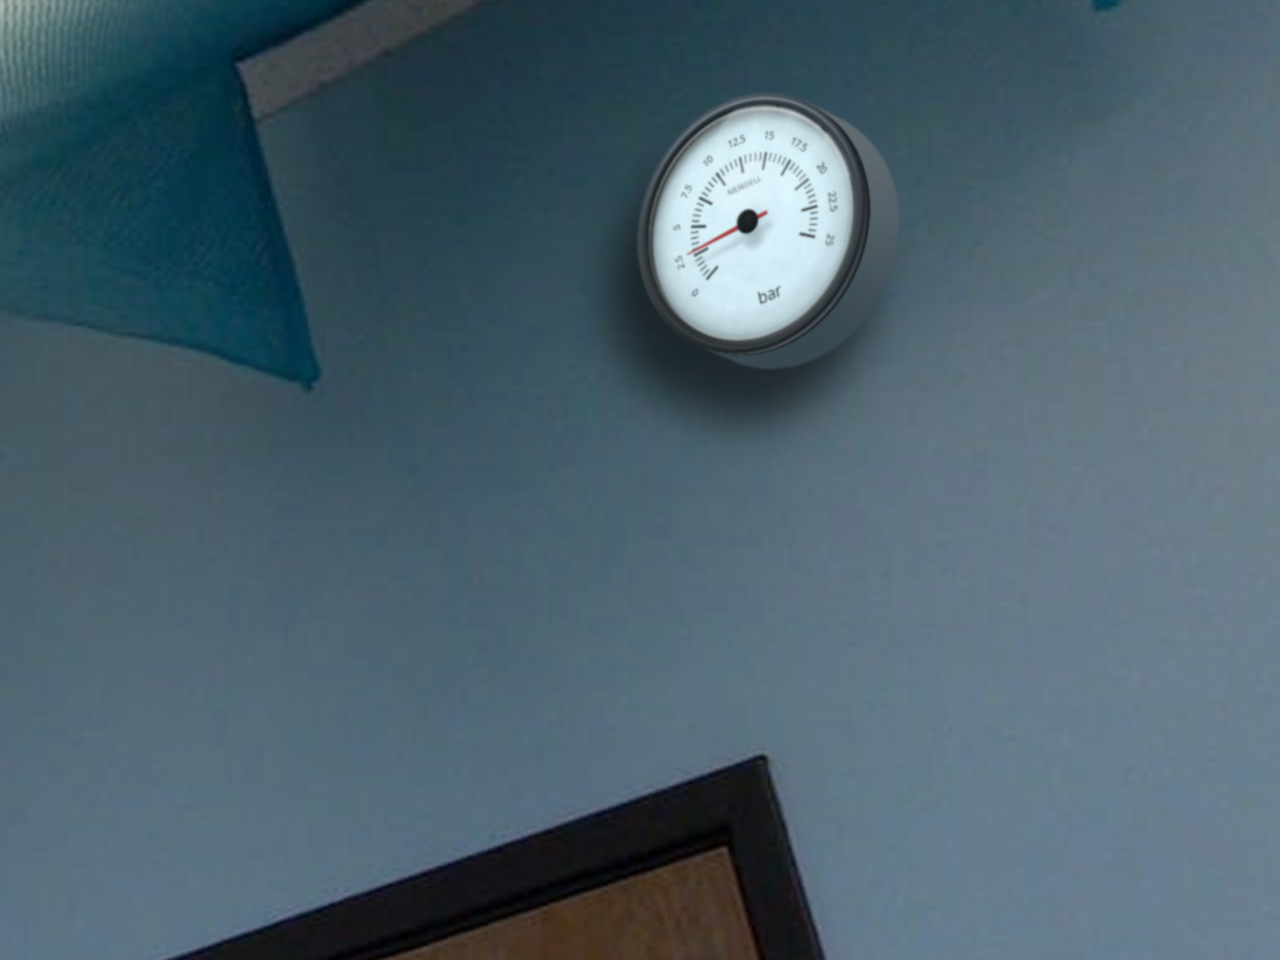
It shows 2.5
